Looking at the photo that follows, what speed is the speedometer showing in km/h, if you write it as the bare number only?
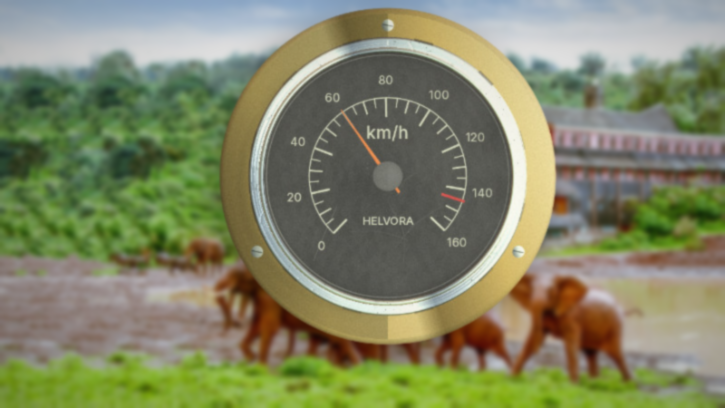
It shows 60
